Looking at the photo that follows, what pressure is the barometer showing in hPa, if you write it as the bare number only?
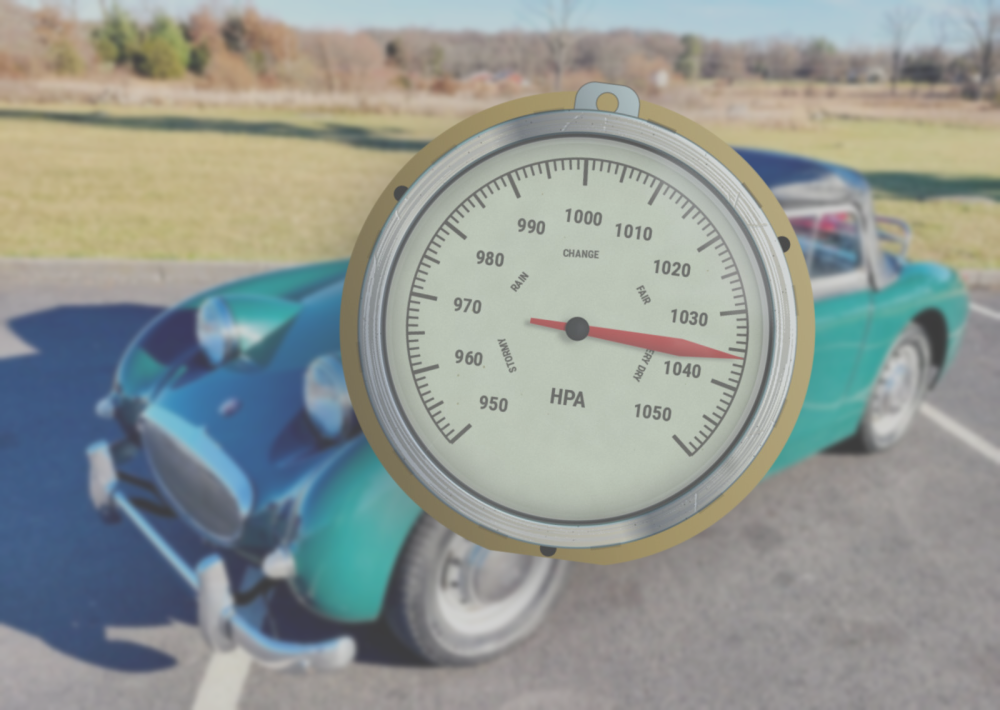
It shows 1036
